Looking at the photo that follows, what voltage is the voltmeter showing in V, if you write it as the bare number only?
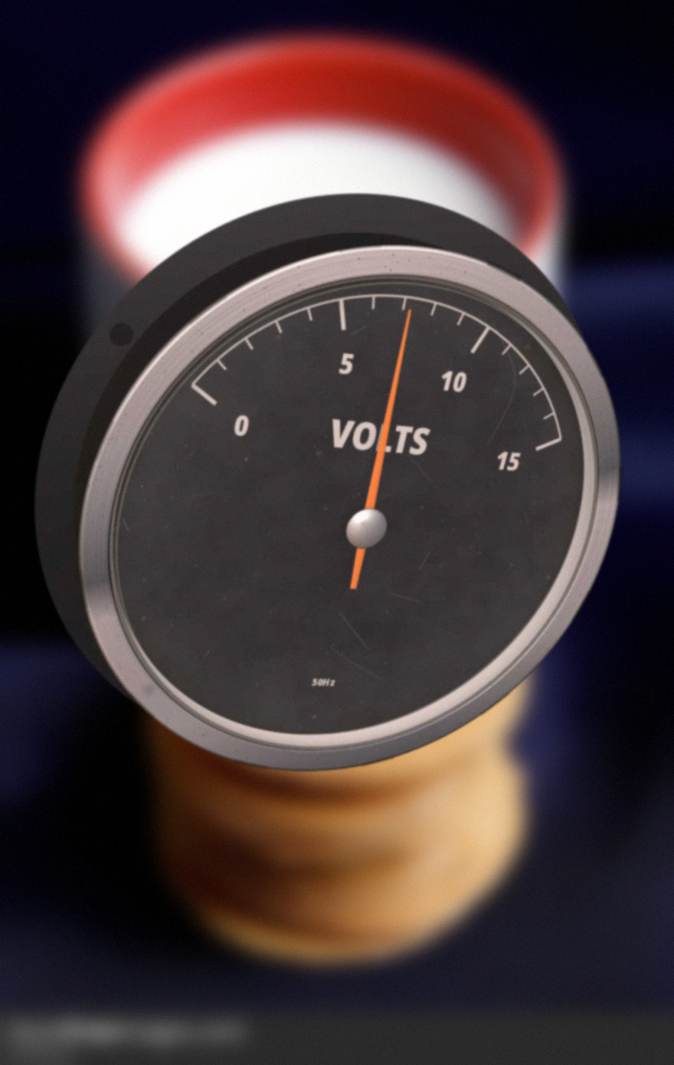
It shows 7
